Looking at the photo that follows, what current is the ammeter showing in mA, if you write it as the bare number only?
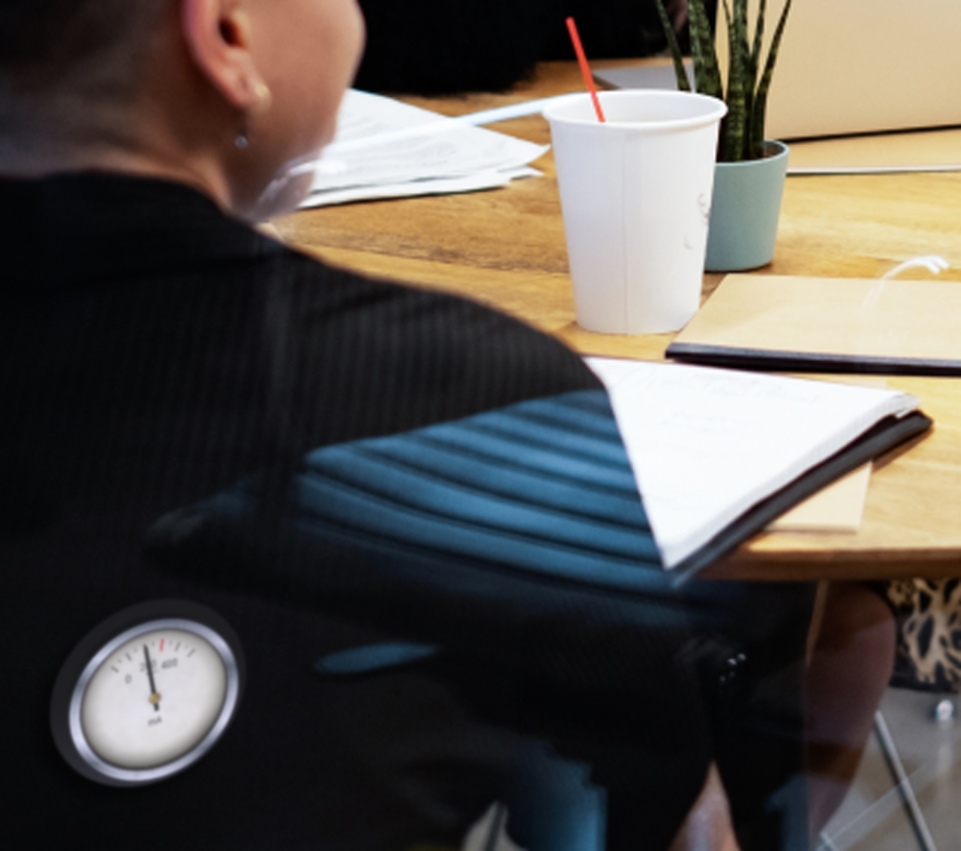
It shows 200
